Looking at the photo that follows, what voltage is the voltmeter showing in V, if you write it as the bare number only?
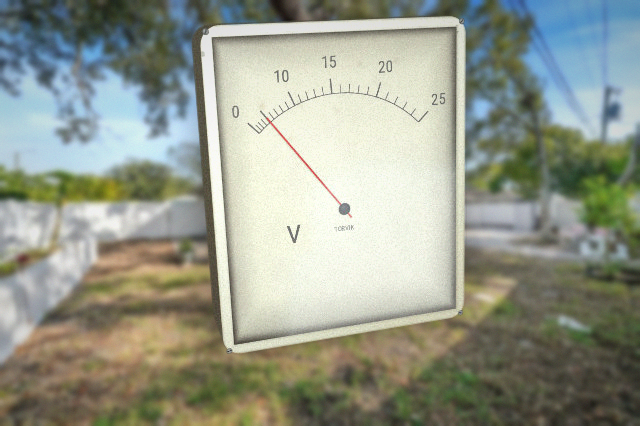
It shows 5
